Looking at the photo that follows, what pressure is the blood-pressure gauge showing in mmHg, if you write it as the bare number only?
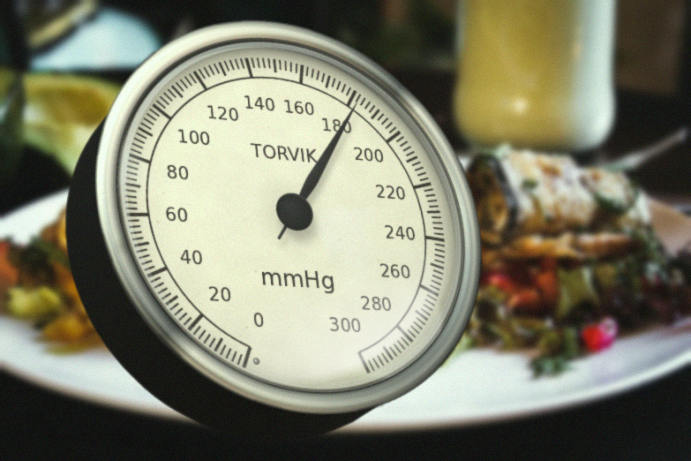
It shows 182
